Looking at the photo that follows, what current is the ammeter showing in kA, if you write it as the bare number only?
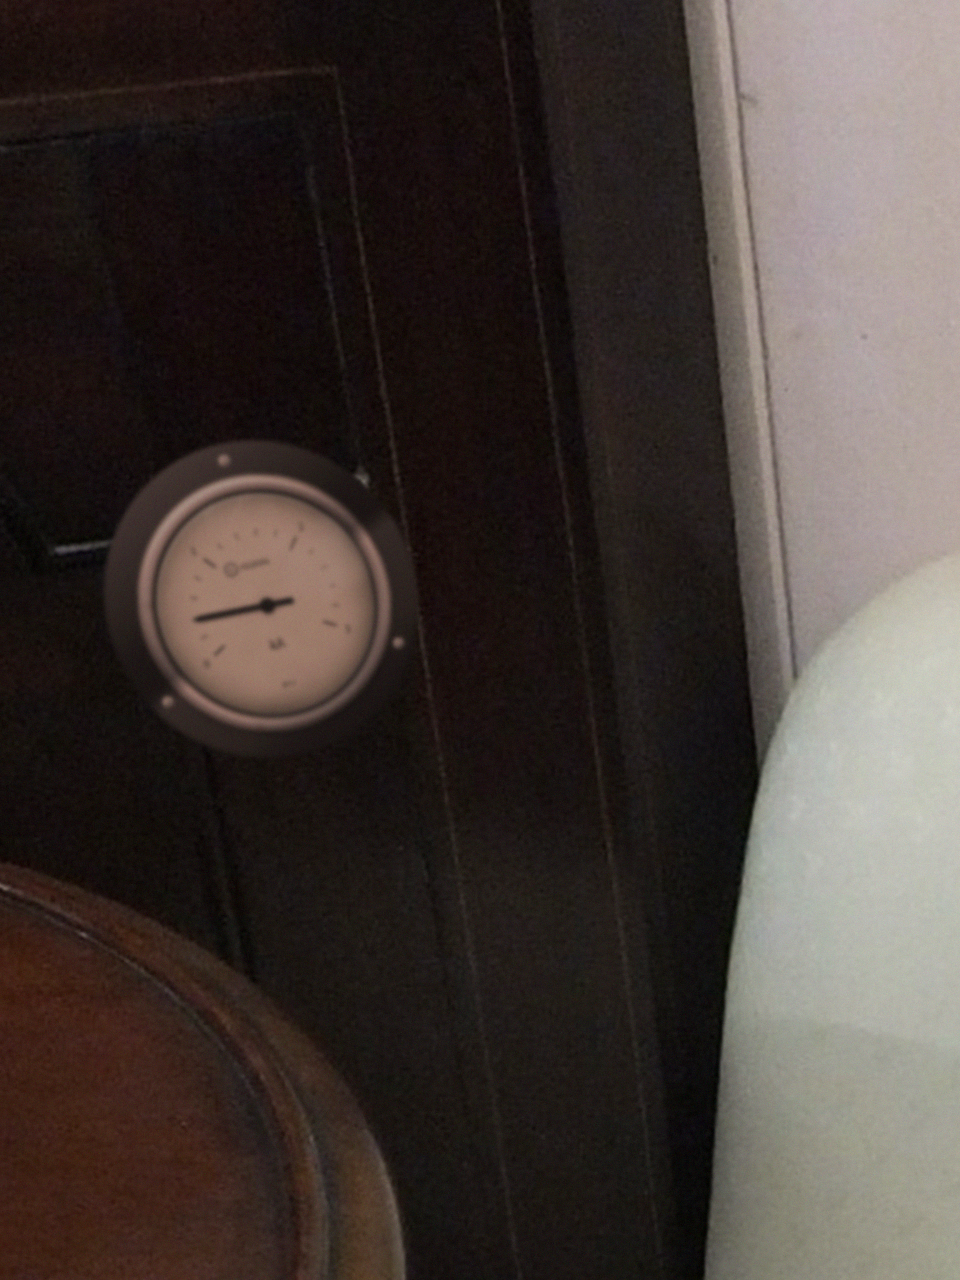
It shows 0.4
